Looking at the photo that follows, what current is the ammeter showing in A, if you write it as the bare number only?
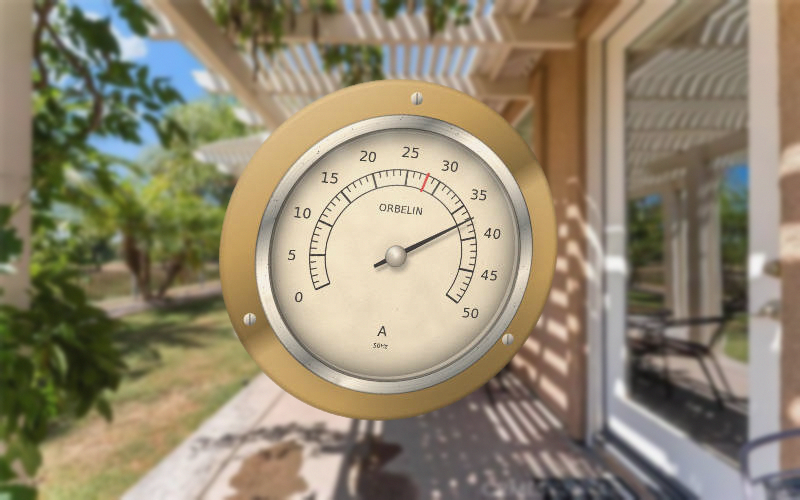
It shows 37
